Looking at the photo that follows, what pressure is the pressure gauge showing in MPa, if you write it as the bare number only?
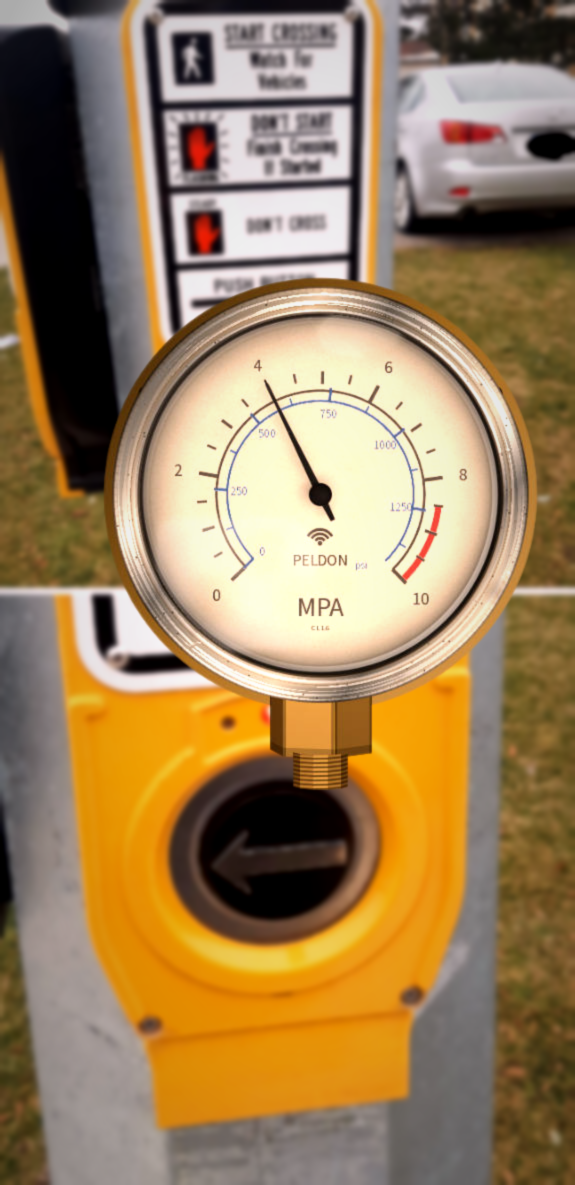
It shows 4
